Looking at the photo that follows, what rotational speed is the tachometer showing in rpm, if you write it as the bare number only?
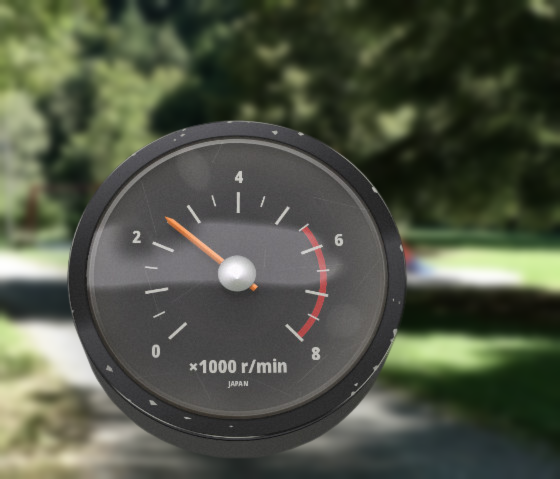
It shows 2500
